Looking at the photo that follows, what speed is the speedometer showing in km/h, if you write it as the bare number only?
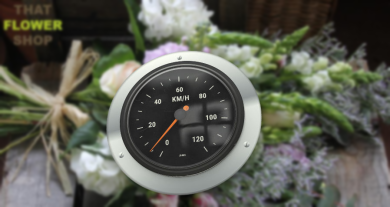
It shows 5
